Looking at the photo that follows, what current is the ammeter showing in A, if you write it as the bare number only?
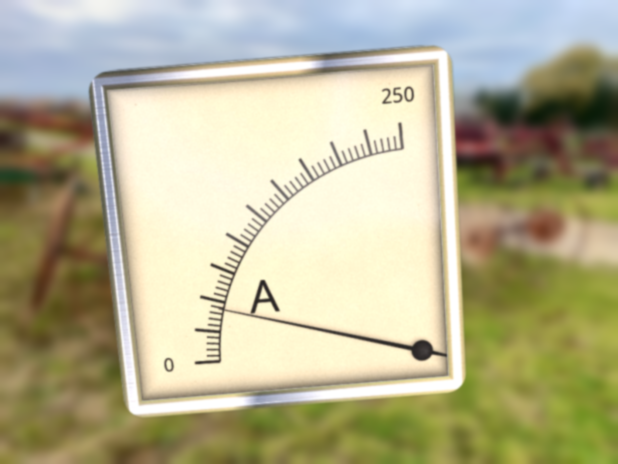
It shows 45
